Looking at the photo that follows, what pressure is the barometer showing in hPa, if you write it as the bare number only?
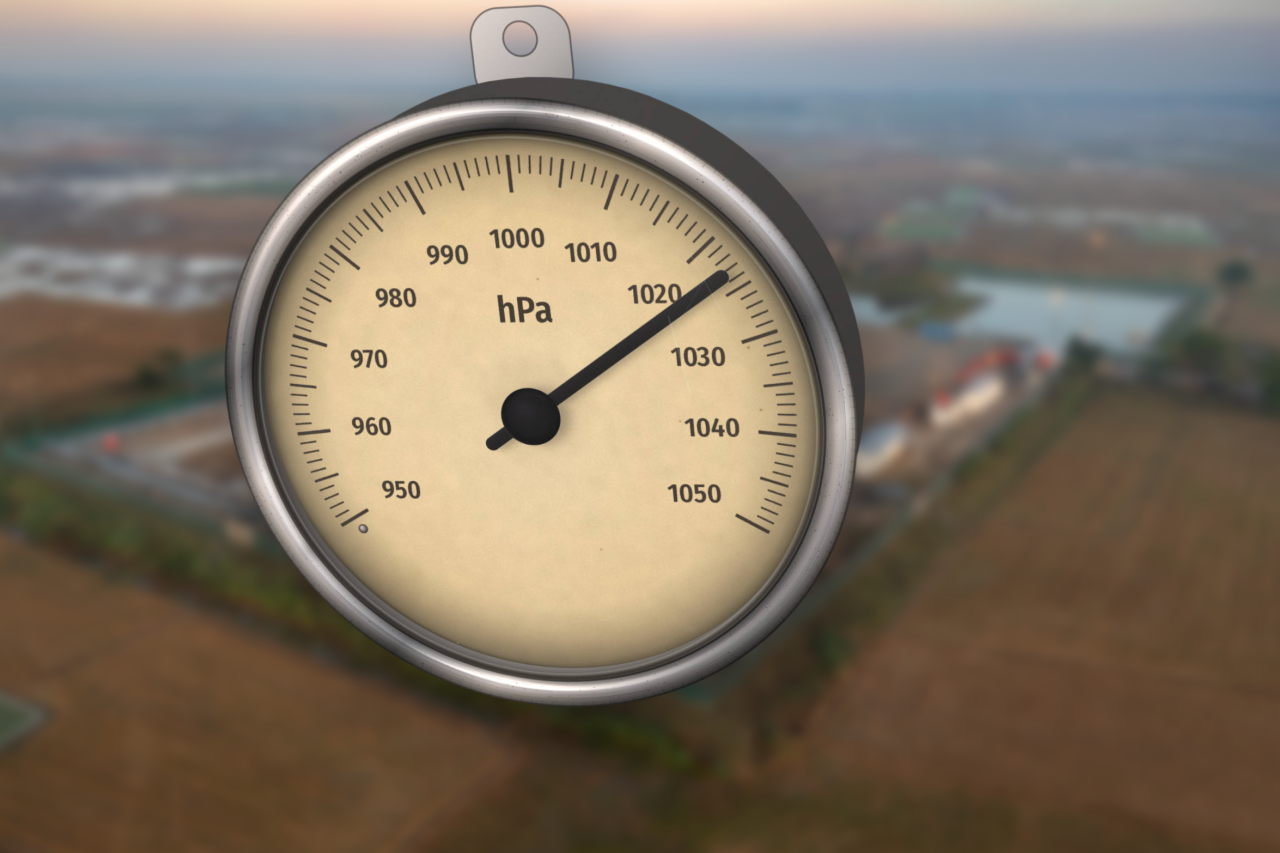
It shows 1023
